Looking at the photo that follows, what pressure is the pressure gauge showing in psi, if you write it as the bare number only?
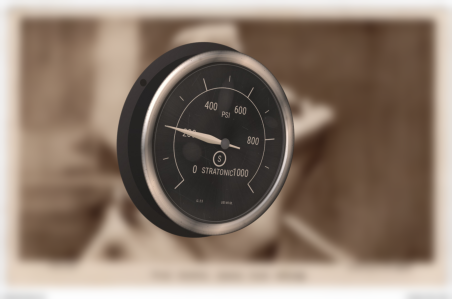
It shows 200
